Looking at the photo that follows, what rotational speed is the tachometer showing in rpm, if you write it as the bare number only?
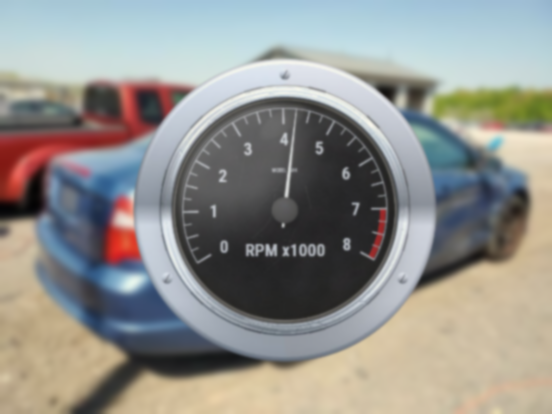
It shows 4250
